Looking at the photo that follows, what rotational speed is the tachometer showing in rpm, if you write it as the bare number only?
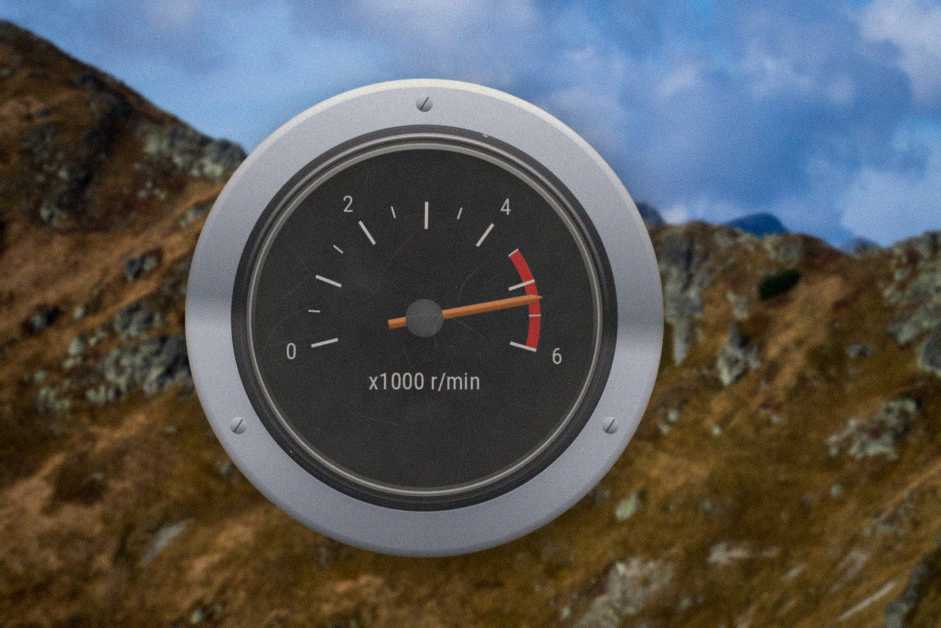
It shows 5250
